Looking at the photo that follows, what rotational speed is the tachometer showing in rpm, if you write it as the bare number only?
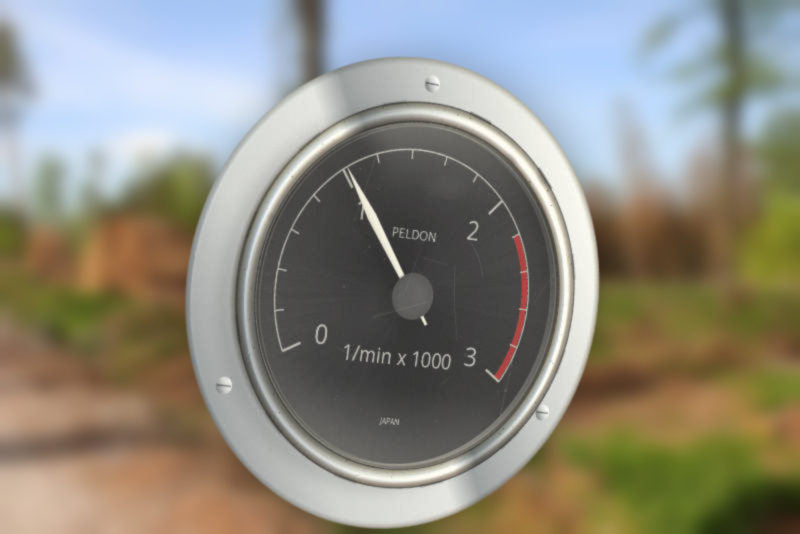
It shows 1000
